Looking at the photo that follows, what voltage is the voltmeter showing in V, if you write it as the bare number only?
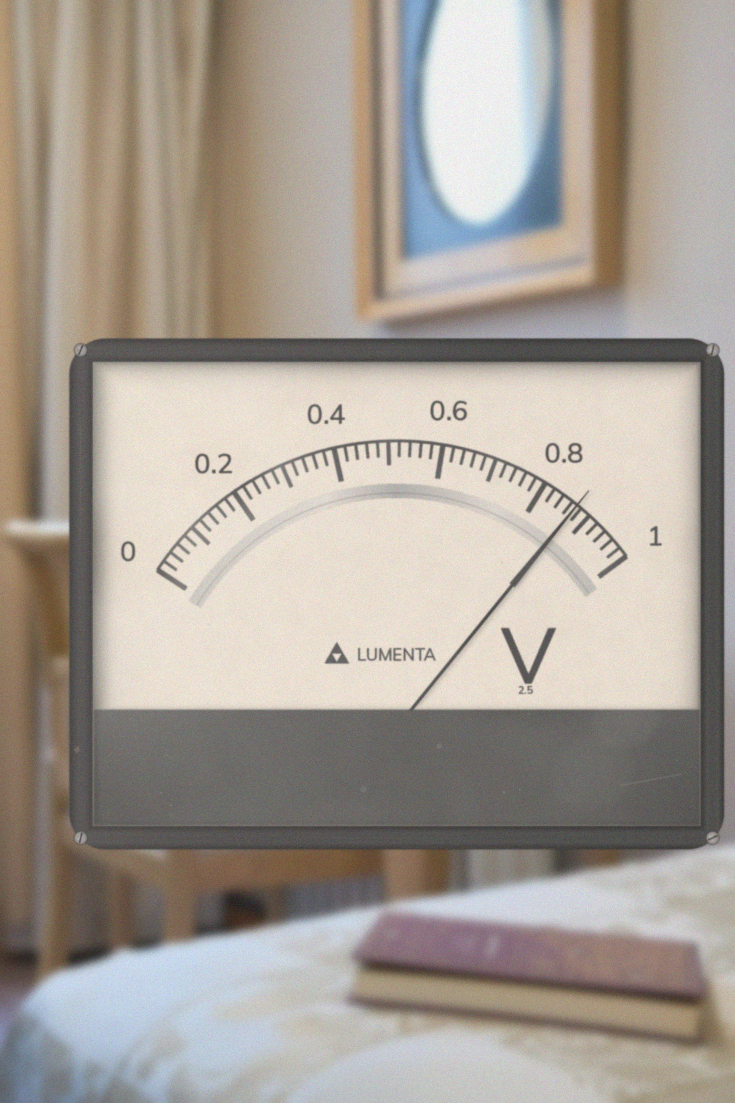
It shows 0.87
